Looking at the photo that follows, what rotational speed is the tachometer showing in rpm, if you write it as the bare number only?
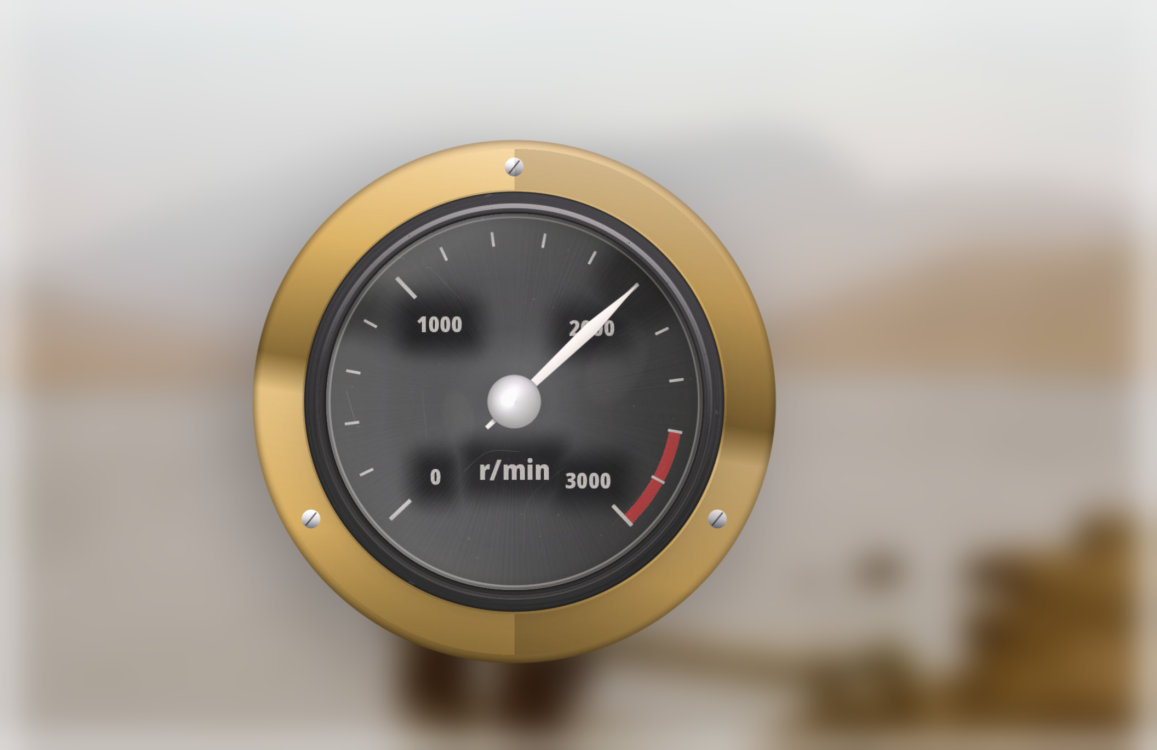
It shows 2000
